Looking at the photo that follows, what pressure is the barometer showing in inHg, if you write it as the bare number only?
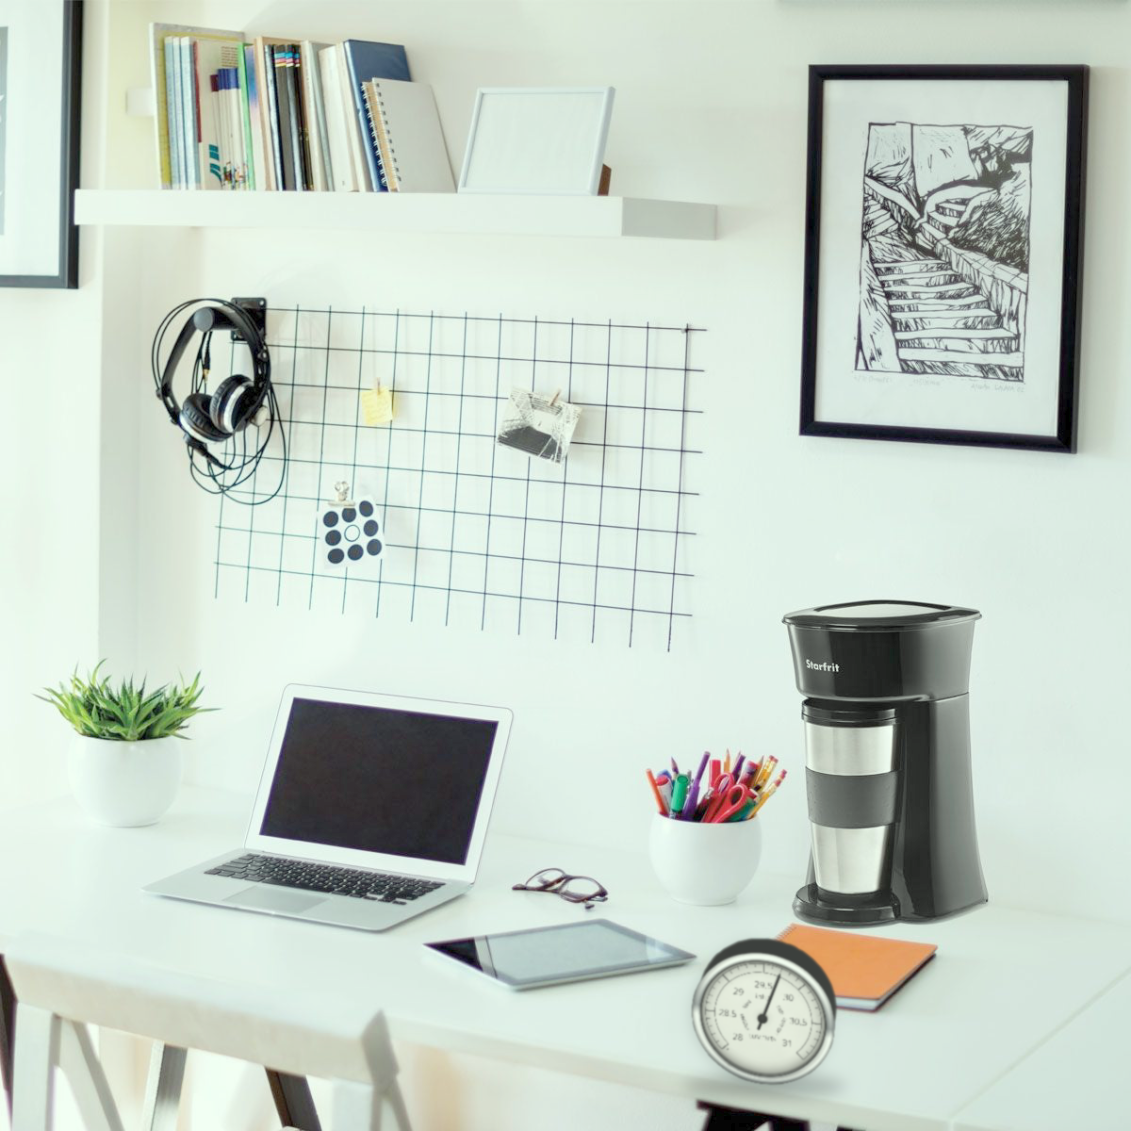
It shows 29.7
